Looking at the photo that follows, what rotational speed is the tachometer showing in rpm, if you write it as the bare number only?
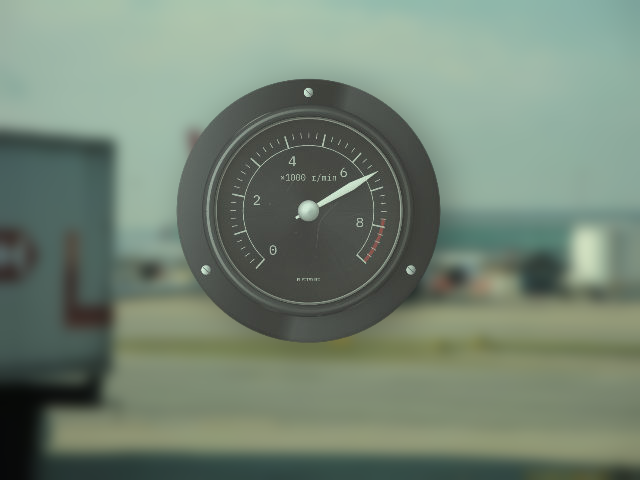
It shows 6600
